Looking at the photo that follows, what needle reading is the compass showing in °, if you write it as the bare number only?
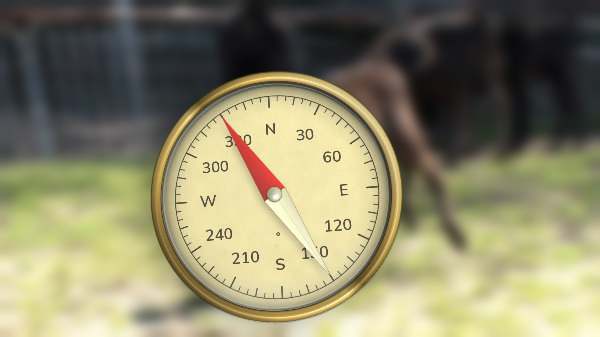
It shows 330
